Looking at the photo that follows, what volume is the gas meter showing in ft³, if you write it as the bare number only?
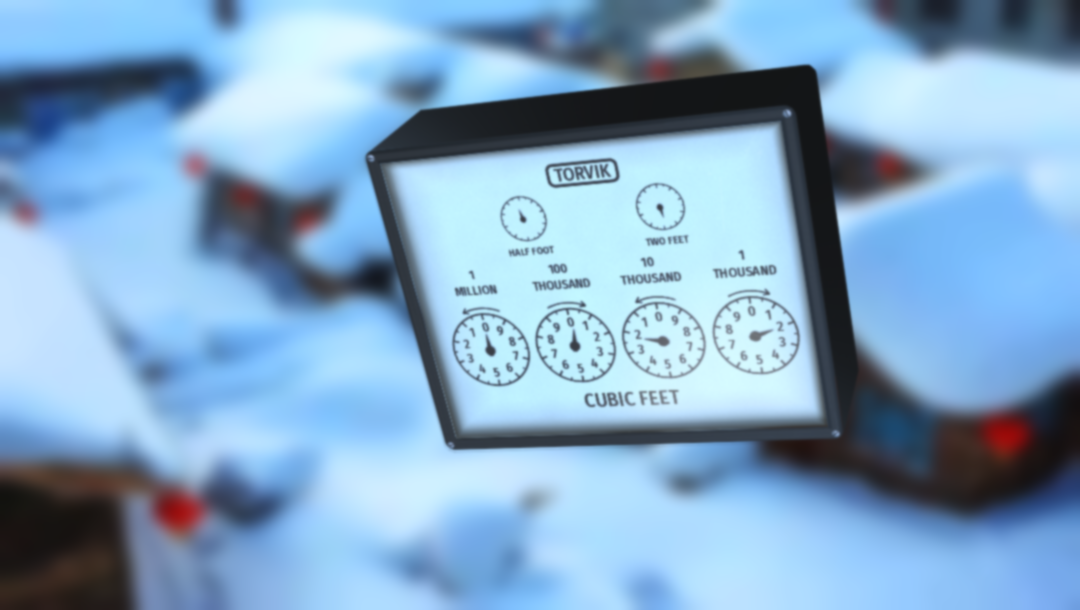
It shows 2200
